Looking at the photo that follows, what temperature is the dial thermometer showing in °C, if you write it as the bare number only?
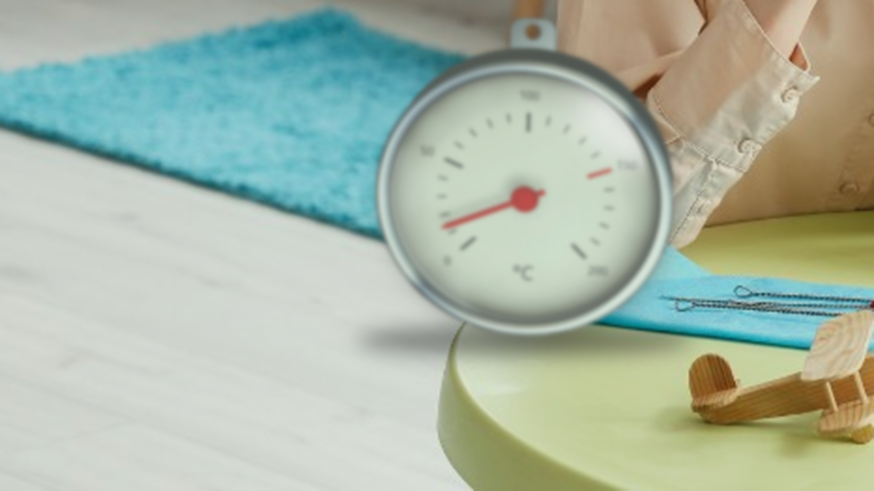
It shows 15
